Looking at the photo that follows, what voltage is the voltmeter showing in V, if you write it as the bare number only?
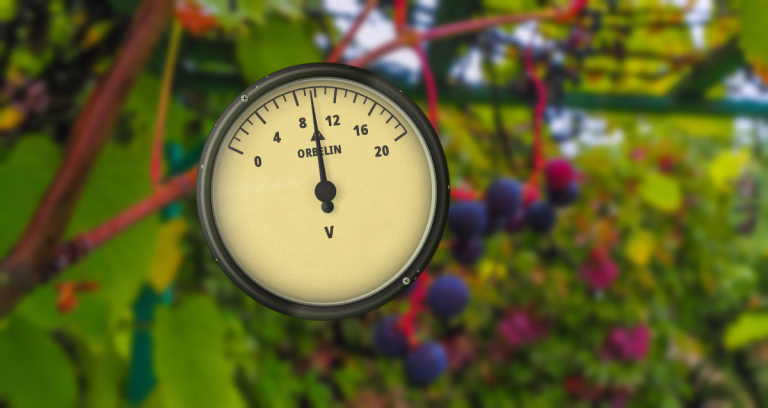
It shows 9.5
